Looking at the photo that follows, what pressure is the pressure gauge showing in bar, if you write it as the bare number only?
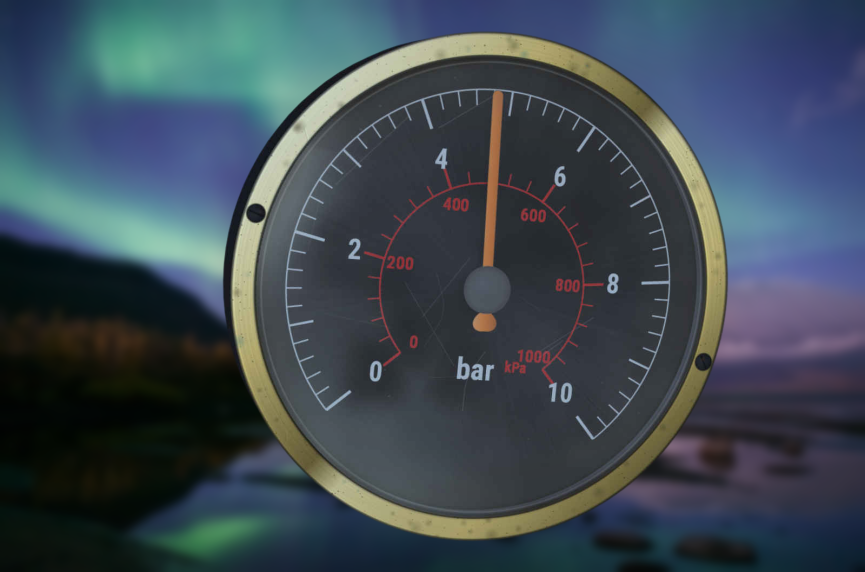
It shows 4.8
